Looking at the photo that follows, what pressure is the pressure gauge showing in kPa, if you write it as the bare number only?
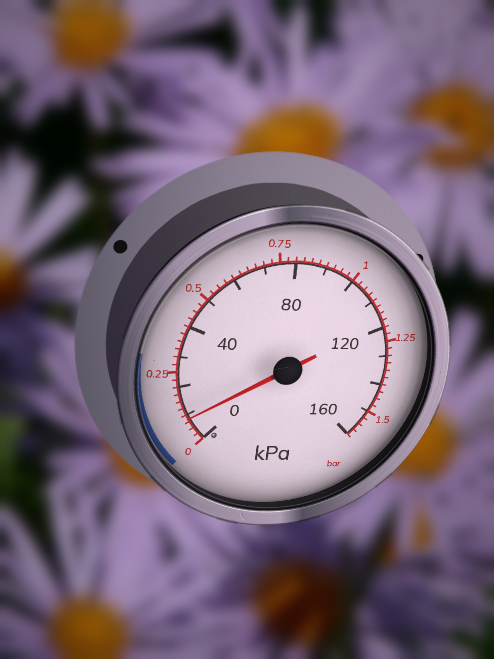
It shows 10
